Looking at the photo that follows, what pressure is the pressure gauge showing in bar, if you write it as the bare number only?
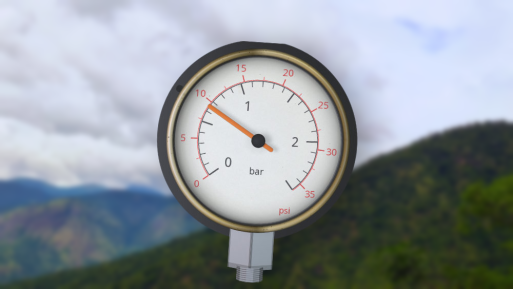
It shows 0.65
